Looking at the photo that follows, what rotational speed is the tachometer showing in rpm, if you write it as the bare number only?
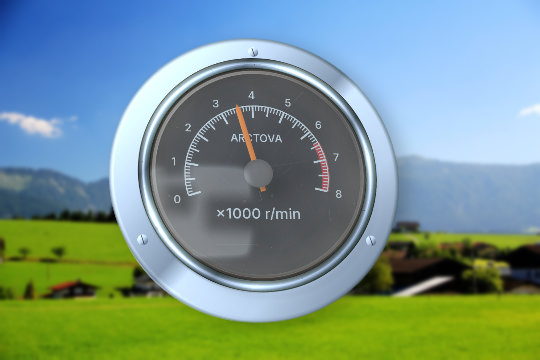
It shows 3500
